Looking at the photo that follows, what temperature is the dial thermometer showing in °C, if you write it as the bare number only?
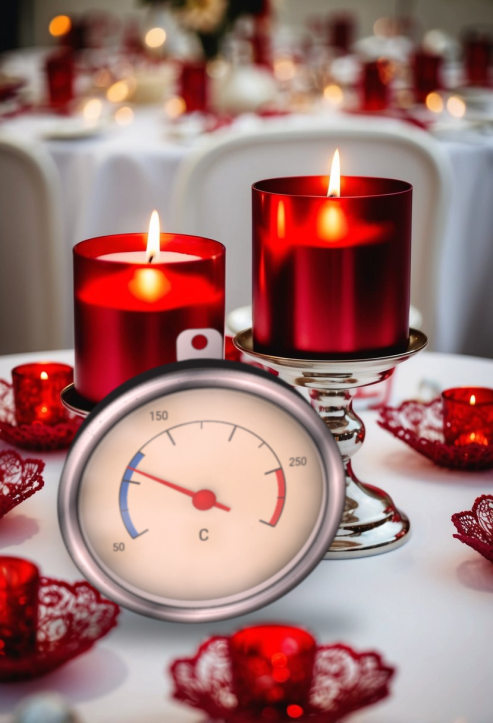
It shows 112.5
